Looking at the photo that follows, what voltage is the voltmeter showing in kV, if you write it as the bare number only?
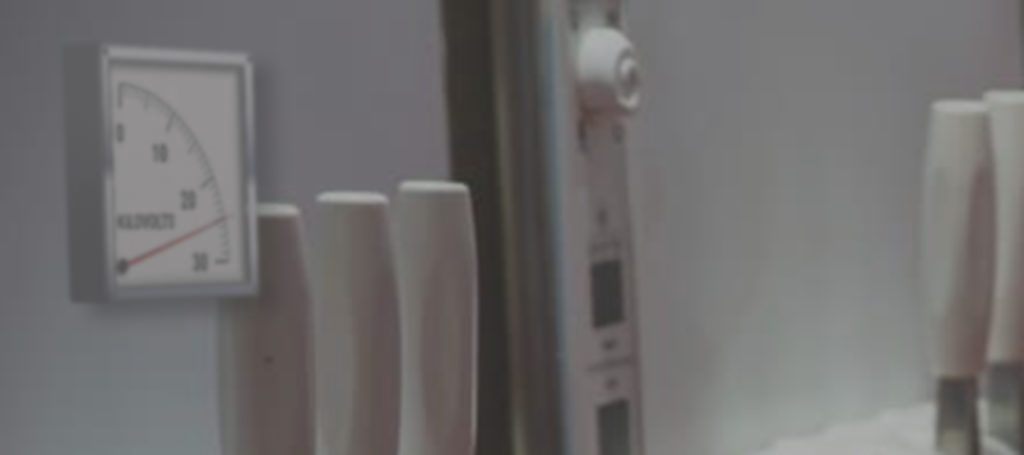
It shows 25
